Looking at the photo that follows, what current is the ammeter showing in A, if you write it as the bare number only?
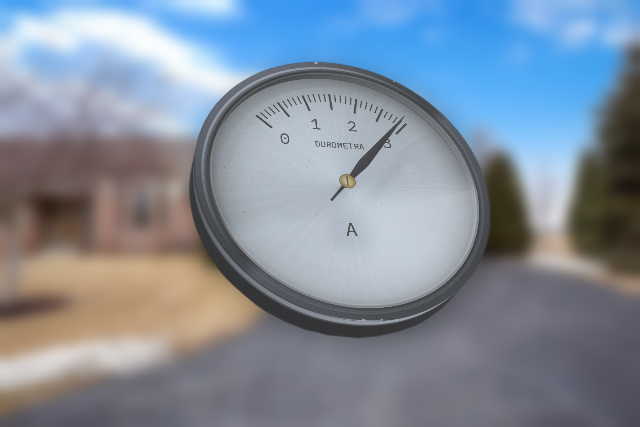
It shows 2.9
